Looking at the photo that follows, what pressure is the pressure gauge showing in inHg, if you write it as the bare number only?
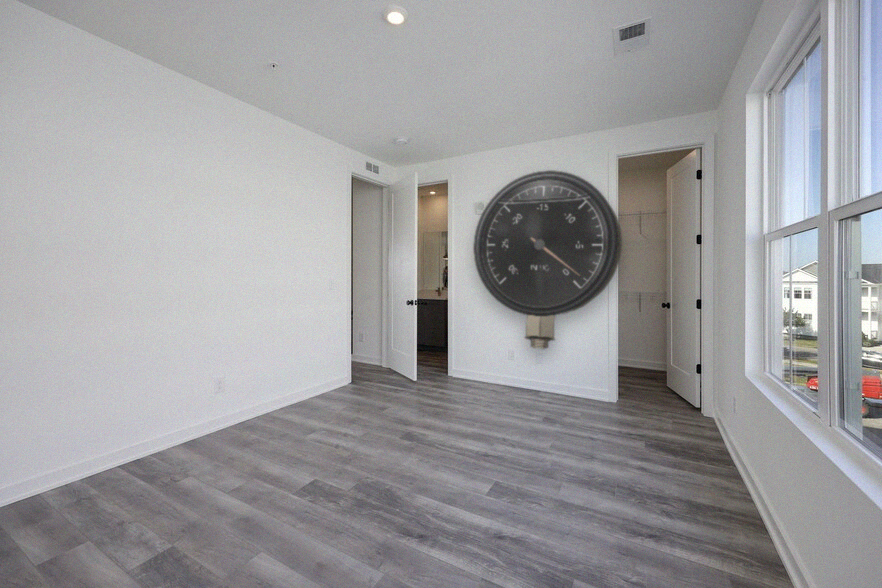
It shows -1
